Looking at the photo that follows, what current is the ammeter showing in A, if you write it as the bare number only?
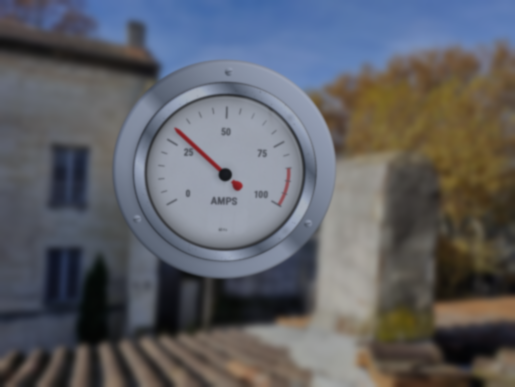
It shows 30
